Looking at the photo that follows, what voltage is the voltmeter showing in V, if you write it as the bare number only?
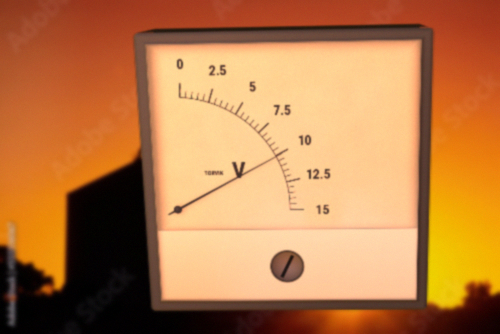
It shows 10
